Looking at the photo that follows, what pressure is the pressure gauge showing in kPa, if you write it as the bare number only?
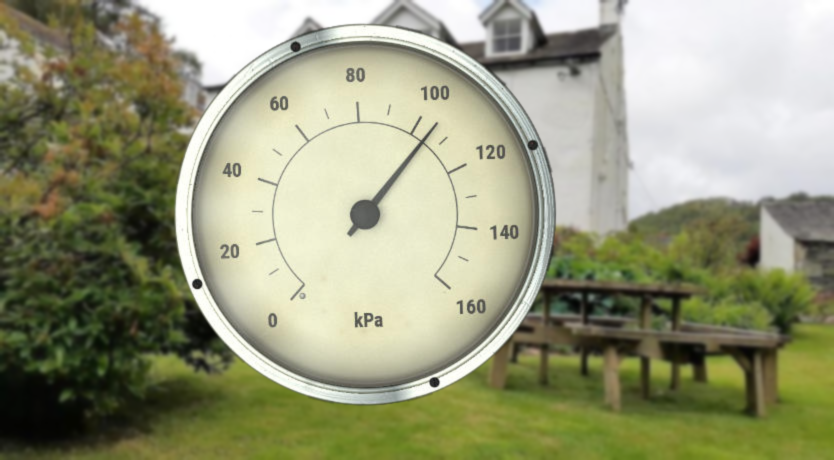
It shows 105
